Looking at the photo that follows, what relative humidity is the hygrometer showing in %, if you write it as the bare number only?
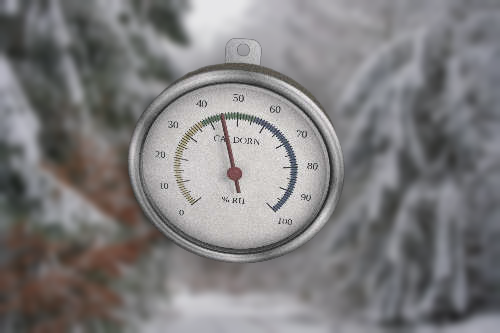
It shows 45
